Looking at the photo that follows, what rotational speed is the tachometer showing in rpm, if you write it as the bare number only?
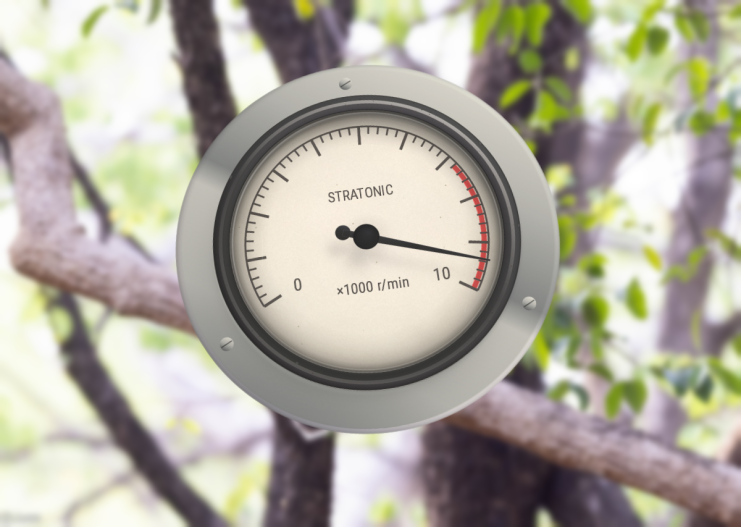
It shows 9400
